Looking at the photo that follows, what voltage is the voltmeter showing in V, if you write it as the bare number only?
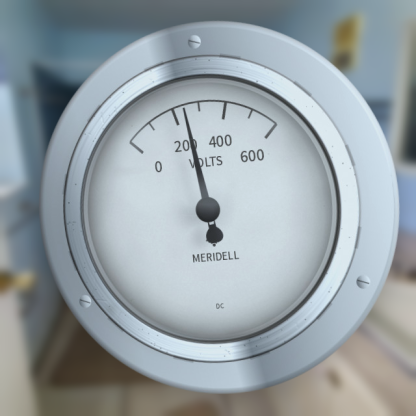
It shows 250
